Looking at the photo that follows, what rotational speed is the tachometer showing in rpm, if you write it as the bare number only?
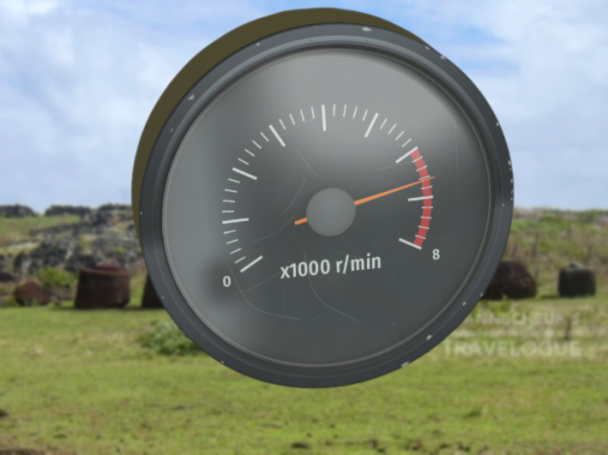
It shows 6600
